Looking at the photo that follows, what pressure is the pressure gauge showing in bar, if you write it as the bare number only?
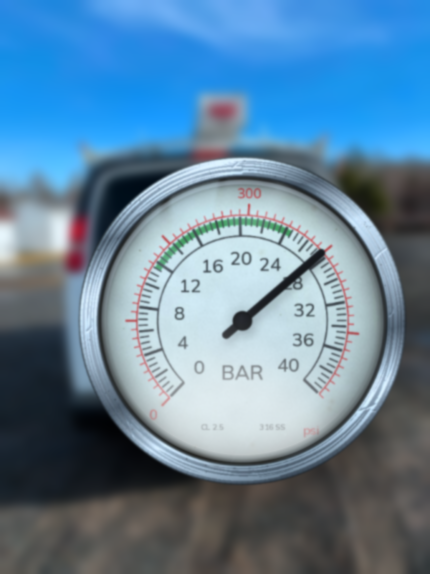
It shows 27.5
